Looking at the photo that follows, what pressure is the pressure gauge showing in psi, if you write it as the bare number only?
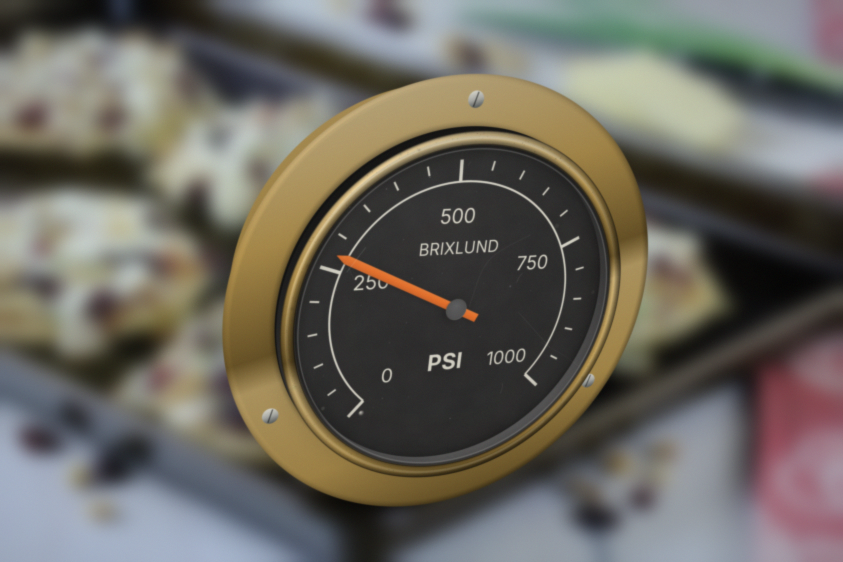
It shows 275
